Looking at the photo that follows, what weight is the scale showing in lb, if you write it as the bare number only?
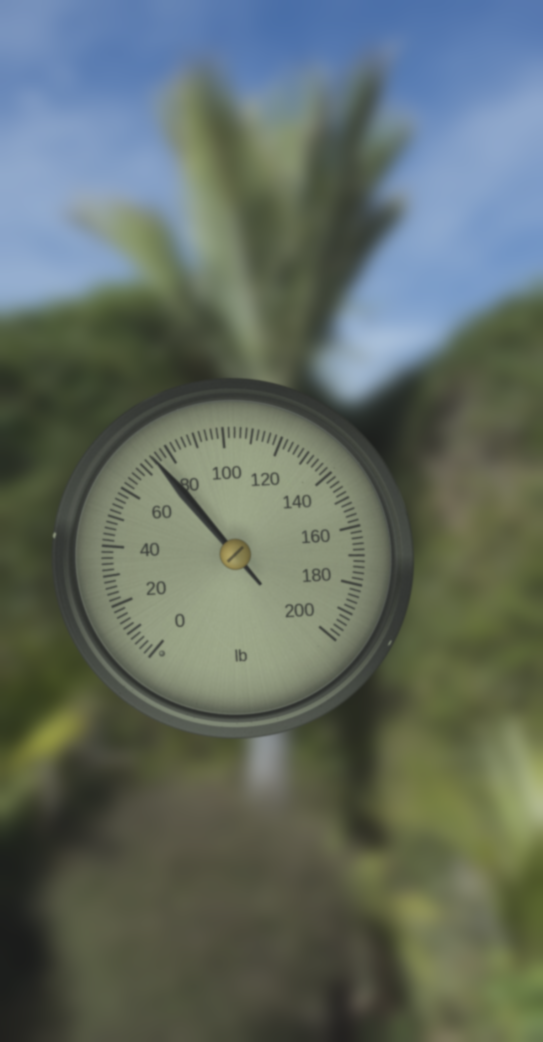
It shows 74
